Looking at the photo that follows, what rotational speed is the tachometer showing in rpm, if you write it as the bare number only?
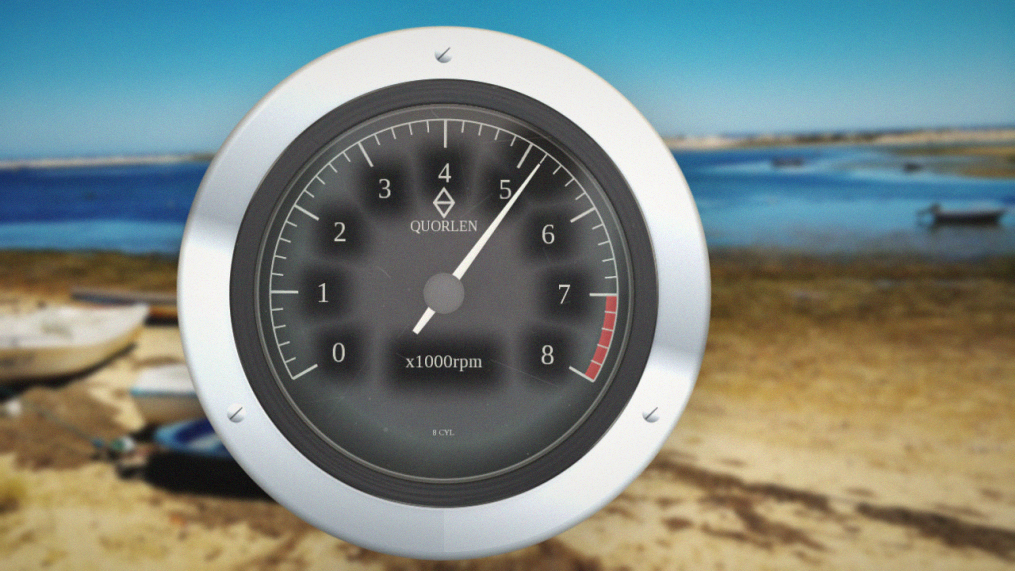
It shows 5200
